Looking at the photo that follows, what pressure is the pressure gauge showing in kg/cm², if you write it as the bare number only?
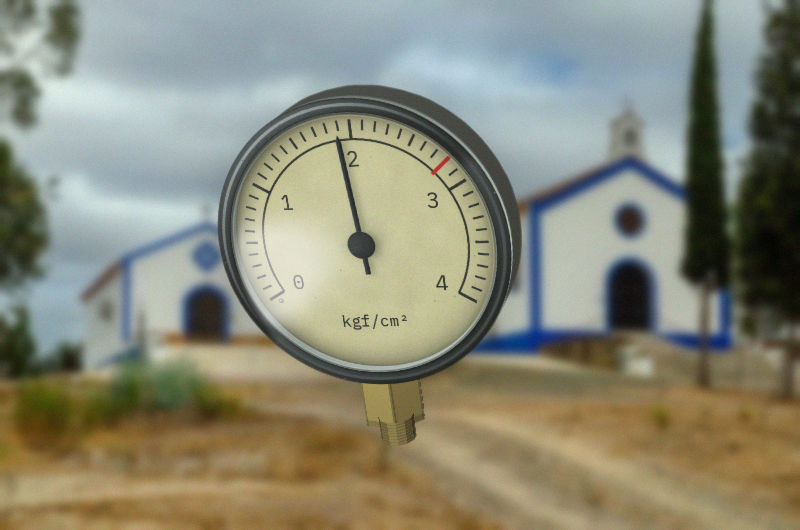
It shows 1.9
